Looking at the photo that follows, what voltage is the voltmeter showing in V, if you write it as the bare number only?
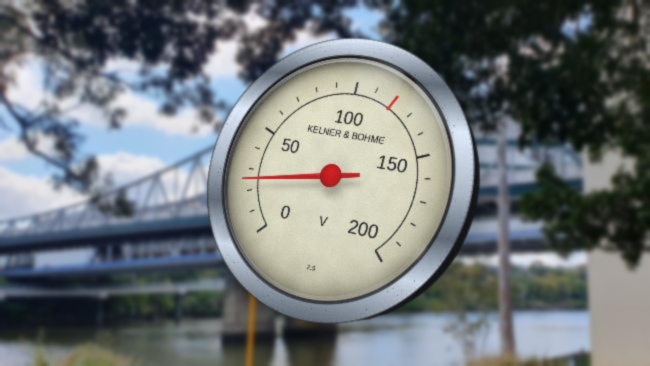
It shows 25
